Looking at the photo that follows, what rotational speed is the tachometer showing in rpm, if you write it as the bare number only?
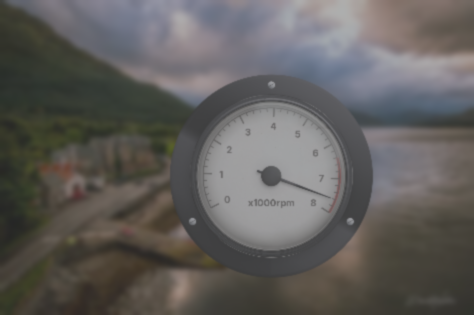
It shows 7600
